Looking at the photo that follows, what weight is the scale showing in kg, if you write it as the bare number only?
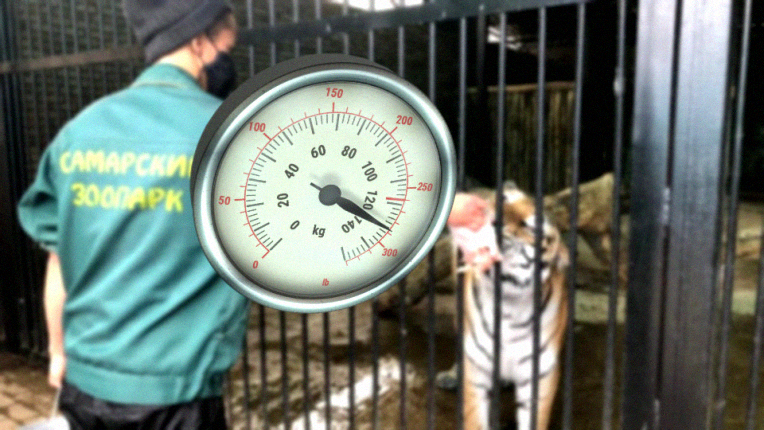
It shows 130
